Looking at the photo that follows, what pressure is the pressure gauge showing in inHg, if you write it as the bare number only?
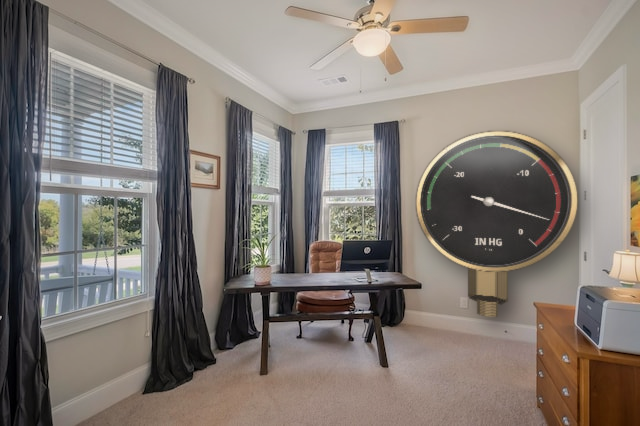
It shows -3
